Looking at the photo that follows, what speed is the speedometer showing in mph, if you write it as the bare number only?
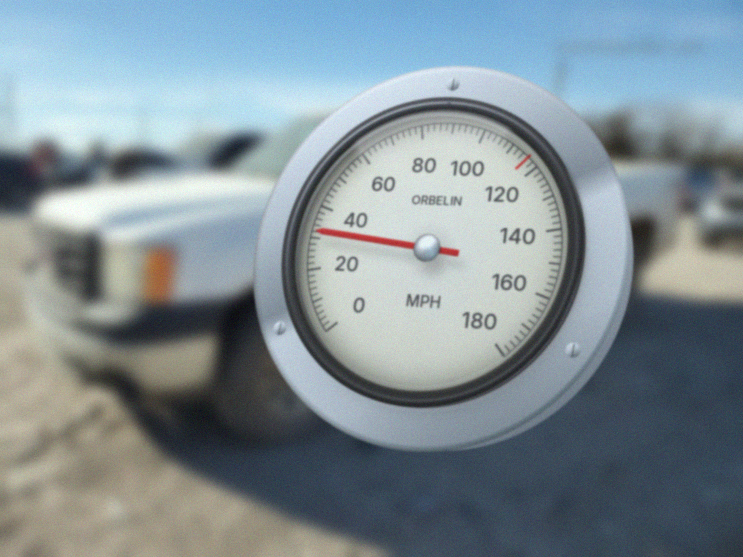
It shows 32
